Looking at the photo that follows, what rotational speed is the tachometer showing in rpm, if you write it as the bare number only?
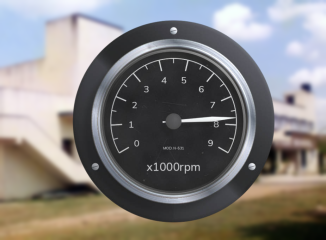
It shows 7750
